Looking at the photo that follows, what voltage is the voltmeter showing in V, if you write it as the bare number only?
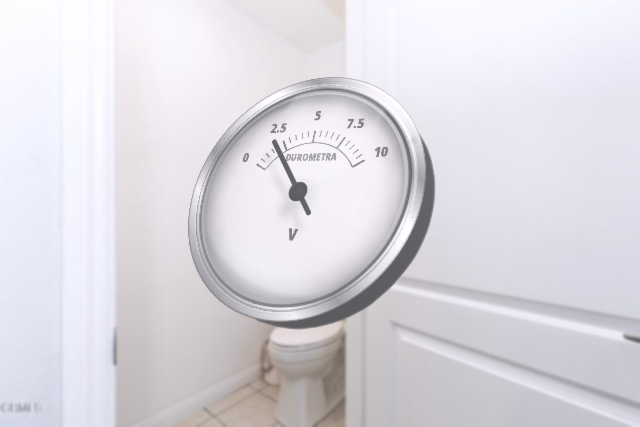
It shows 2
